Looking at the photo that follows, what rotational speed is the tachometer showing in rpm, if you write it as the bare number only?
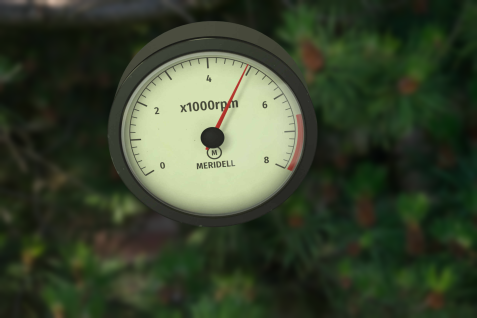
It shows 4900
